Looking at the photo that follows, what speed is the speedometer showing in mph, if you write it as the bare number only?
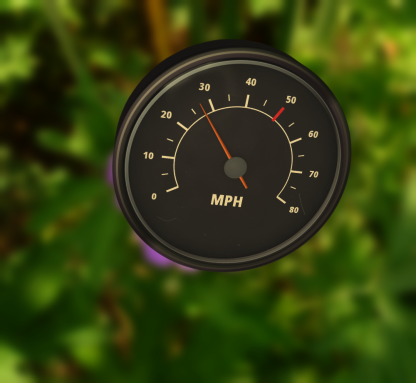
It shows 27.5
